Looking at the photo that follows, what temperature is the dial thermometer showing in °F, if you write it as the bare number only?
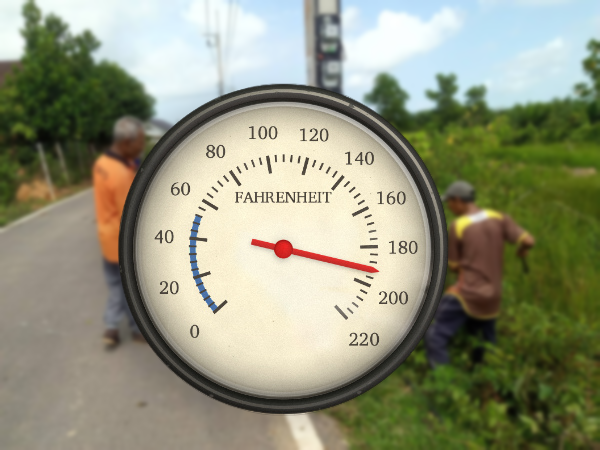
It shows 192
